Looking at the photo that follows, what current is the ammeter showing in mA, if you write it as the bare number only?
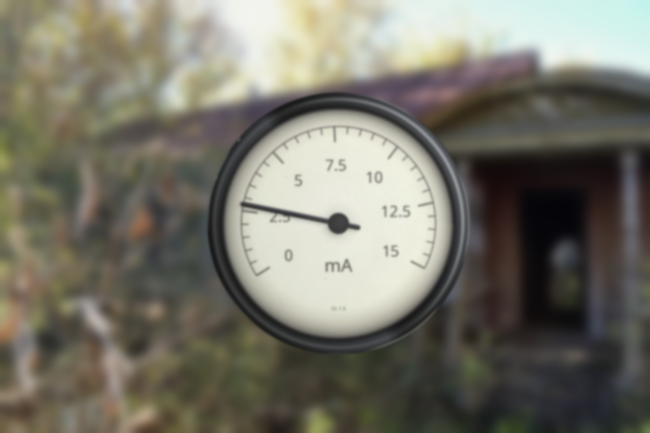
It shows 2.75
